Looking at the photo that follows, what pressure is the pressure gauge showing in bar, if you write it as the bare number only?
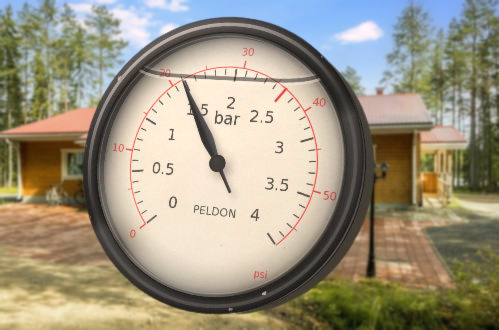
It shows 1.5
